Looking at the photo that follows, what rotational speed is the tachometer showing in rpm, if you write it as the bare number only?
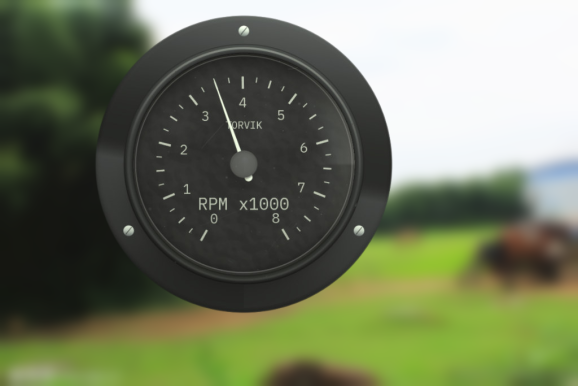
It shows 3500
